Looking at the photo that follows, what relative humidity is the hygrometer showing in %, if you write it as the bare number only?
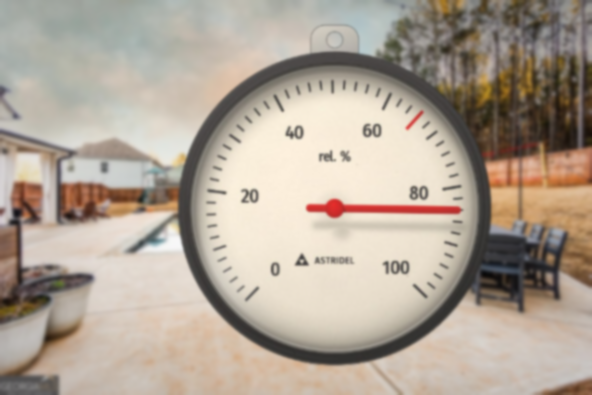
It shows 84
